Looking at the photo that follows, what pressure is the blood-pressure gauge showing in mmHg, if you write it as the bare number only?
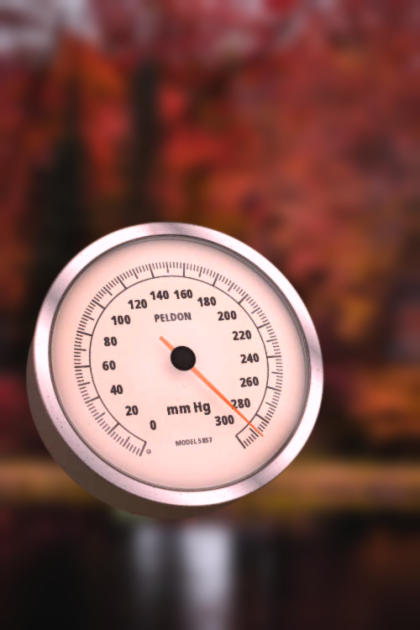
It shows 290
